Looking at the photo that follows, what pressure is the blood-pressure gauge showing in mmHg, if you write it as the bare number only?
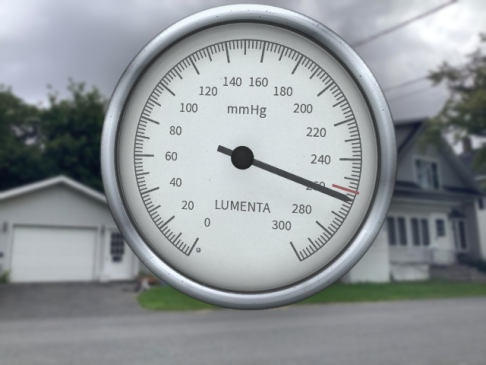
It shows 260
